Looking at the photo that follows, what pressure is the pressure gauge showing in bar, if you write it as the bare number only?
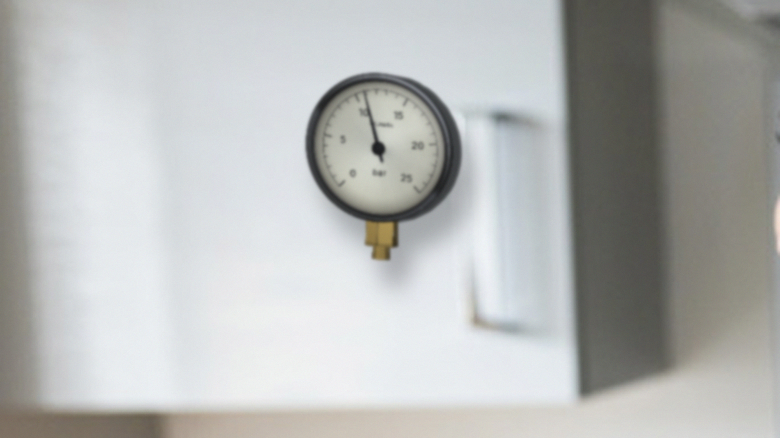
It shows 11
